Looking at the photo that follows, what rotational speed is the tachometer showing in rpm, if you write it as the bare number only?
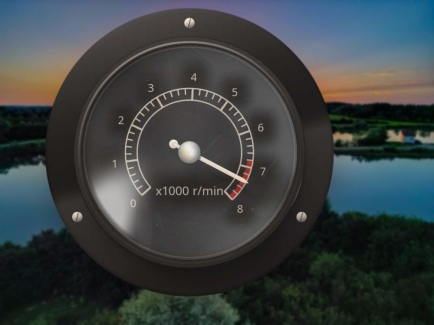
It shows 7400
